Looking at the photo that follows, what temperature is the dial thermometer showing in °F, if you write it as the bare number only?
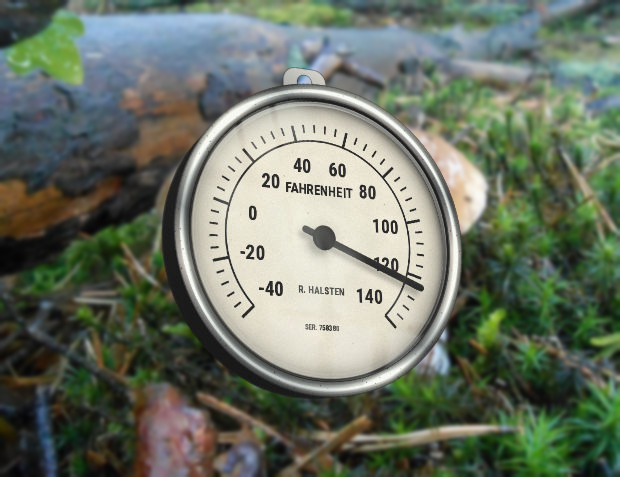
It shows 124
